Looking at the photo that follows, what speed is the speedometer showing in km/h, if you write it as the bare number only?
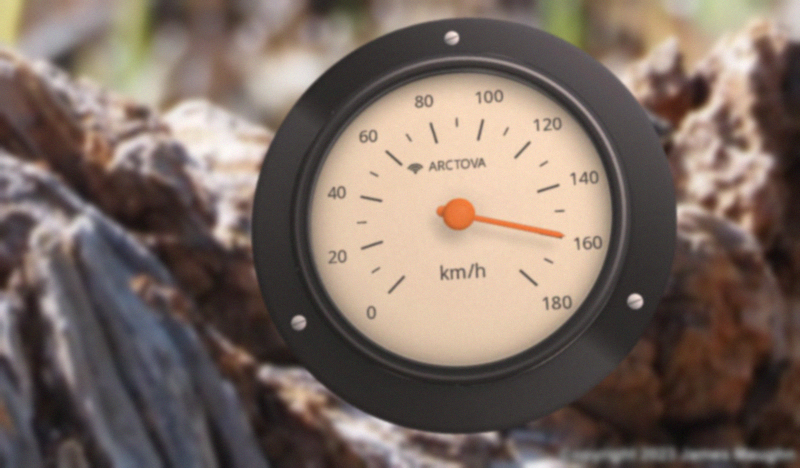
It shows 160
